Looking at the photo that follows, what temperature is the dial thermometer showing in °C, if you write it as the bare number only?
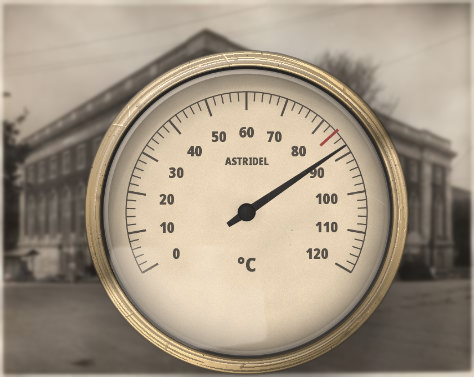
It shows 88
